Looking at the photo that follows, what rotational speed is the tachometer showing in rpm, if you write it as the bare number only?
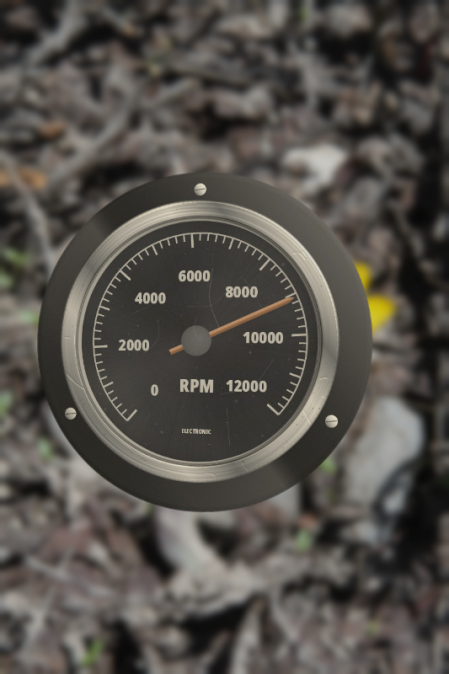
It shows 9100
